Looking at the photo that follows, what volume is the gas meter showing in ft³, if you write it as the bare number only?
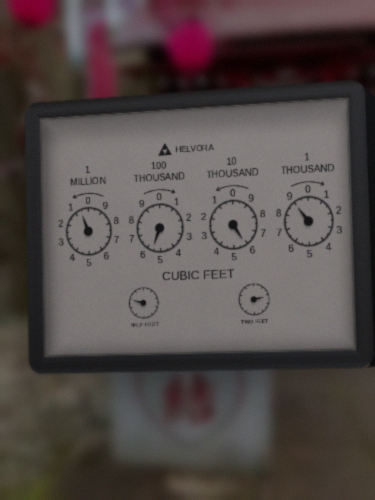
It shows 55900
